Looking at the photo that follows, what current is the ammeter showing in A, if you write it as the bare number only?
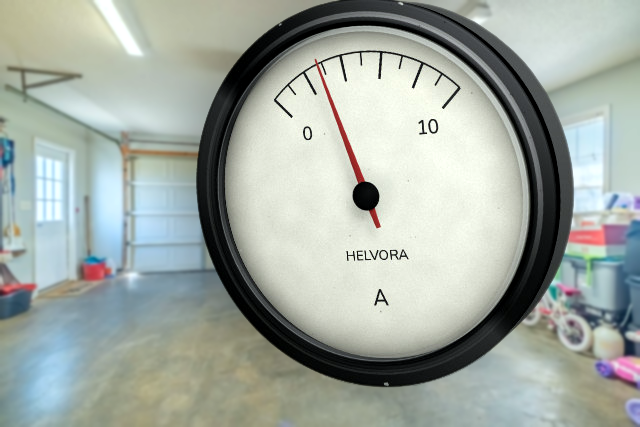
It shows 3
